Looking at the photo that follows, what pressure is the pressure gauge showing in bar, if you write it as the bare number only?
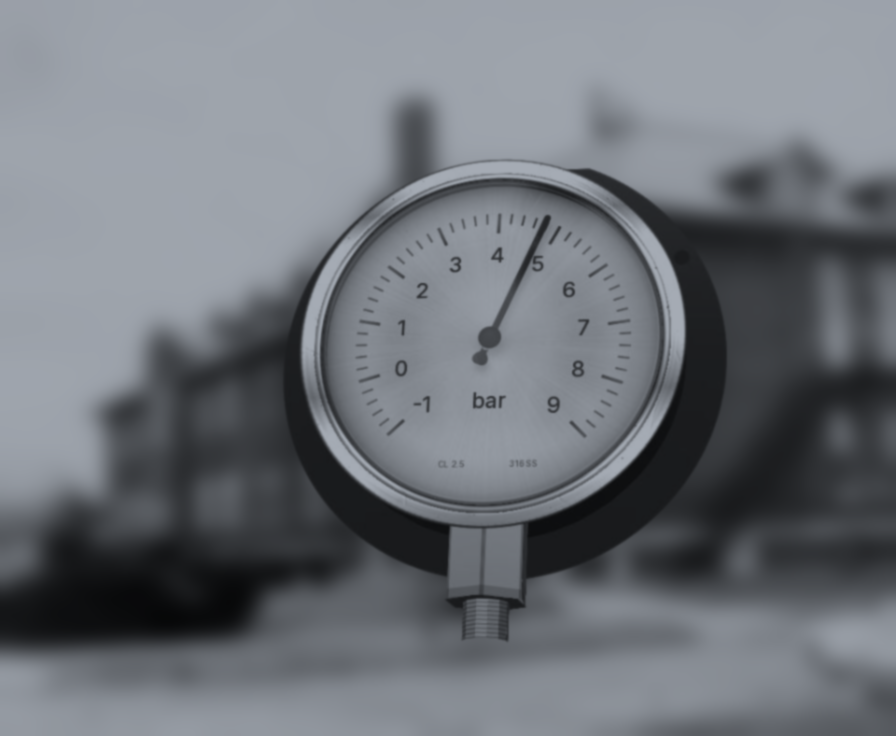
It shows 4.8
